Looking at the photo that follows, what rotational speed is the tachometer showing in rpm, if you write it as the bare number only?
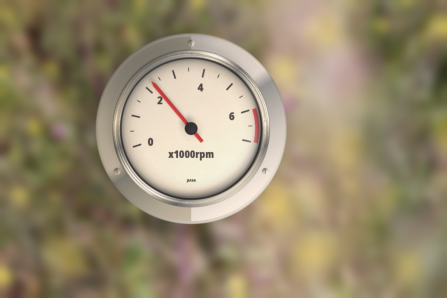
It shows 2250
